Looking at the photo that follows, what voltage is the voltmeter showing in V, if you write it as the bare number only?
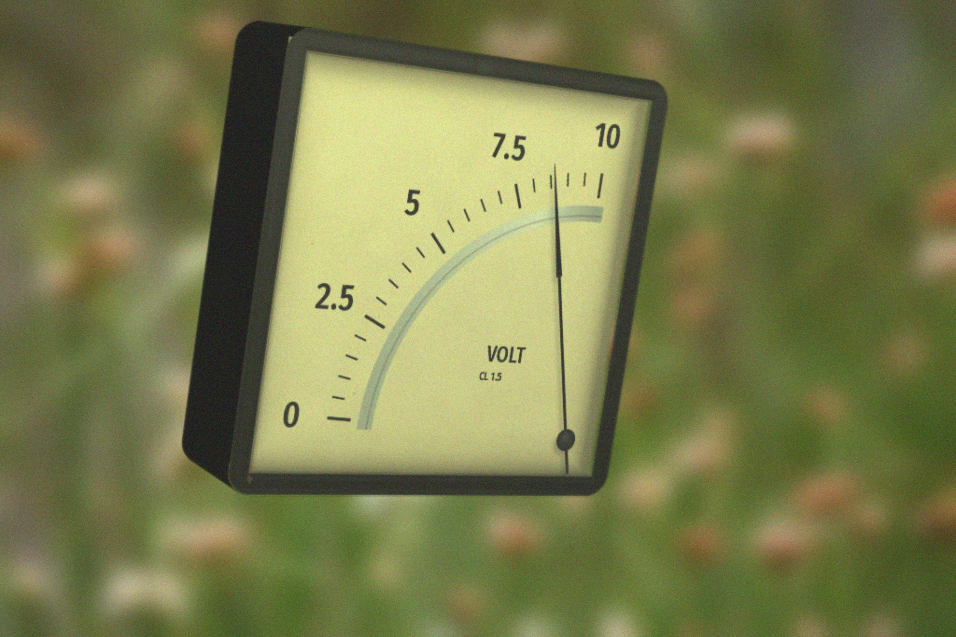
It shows 8.5
